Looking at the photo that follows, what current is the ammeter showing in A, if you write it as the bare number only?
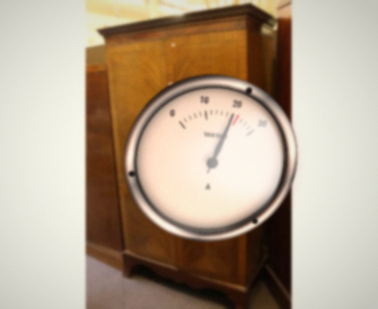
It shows 20
